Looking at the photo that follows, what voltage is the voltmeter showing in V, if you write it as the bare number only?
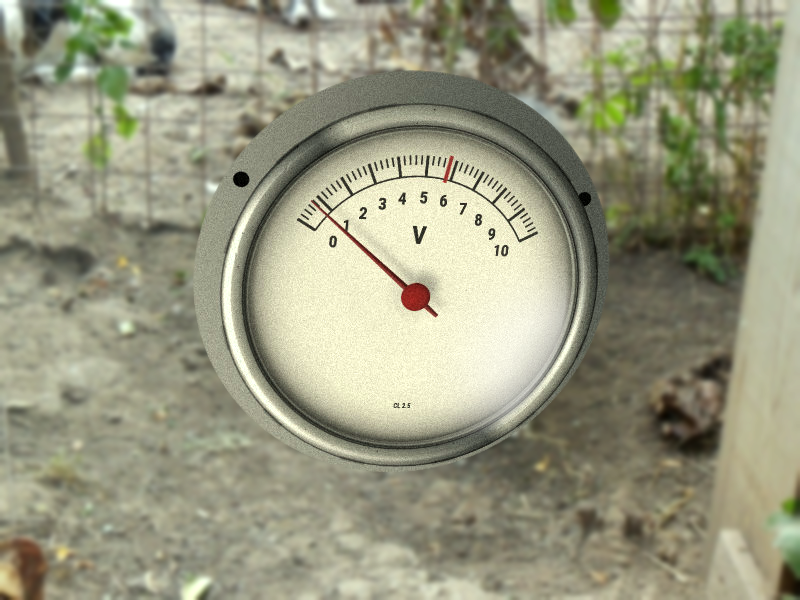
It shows 0.8
